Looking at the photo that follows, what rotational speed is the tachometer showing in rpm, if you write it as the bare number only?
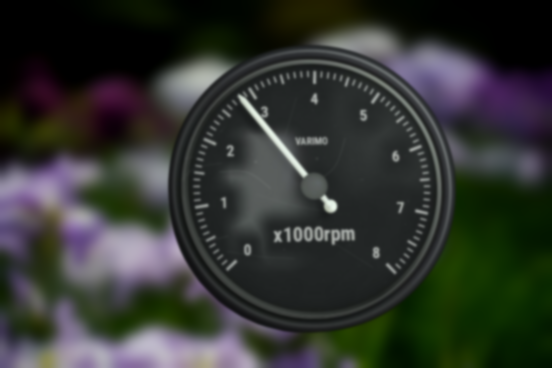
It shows 2800
